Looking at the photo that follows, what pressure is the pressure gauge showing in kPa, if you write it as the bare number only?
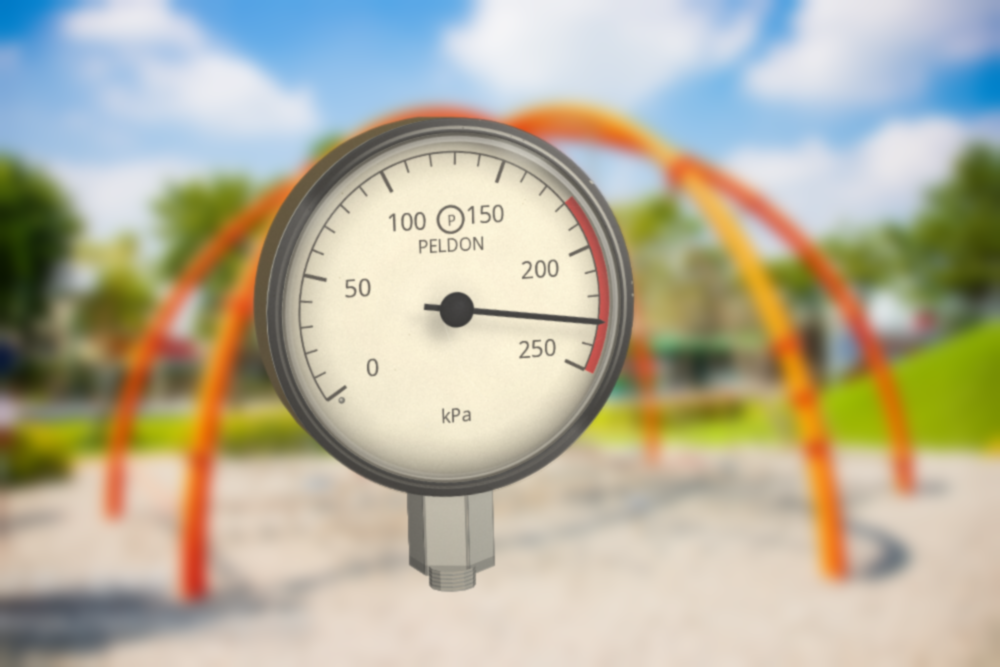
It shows 230
